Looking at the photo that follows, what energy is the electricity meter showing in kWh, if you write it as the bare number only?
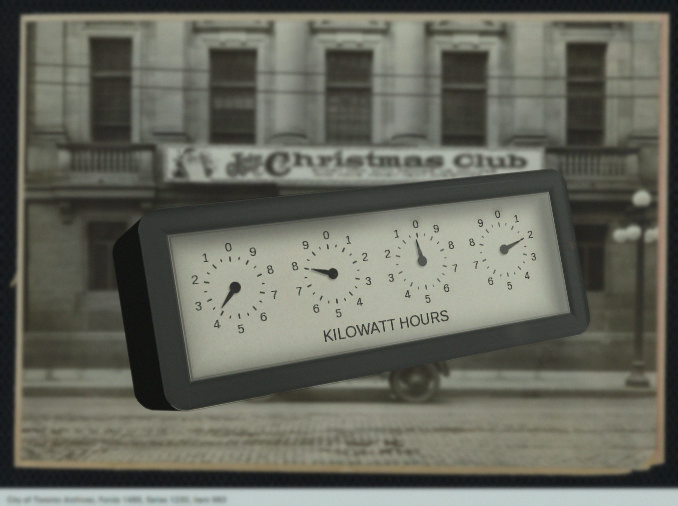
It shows 3802
